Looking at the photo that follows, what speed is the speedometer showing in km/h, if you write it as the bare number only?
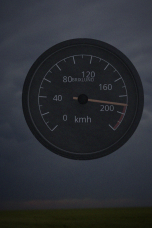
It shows 190
